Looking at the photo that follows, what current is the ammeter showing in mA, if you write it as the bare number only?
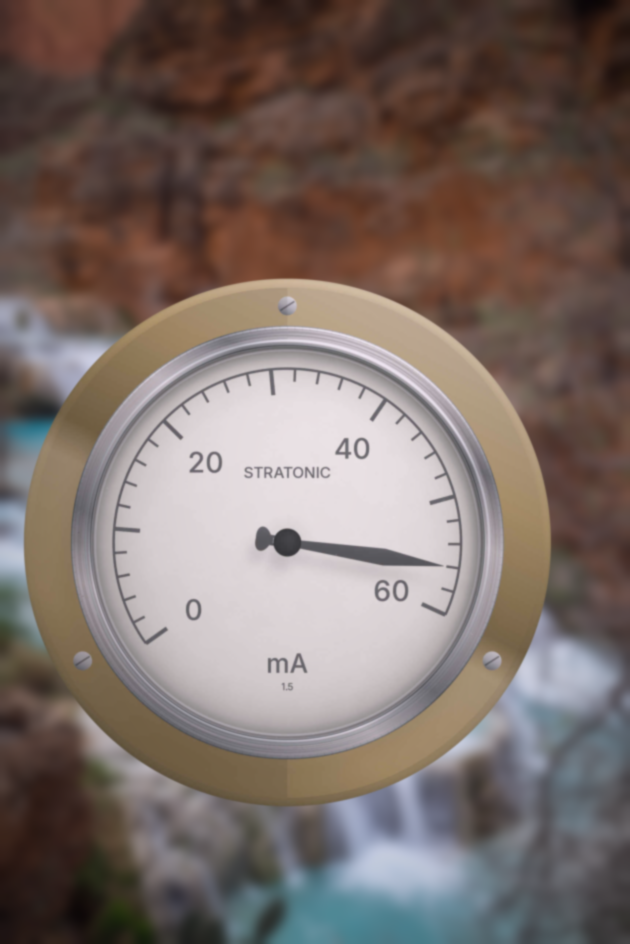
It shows 56
